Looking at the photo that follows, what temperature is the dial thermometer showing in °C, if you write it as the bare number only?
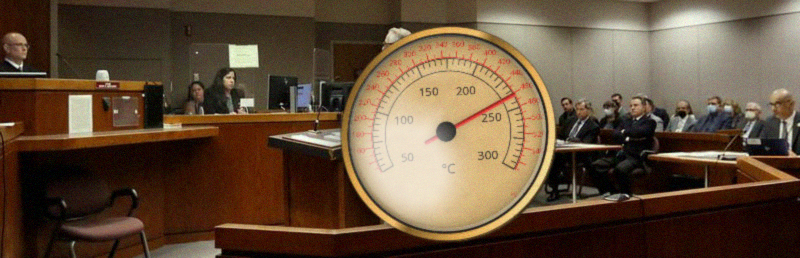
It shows 240
